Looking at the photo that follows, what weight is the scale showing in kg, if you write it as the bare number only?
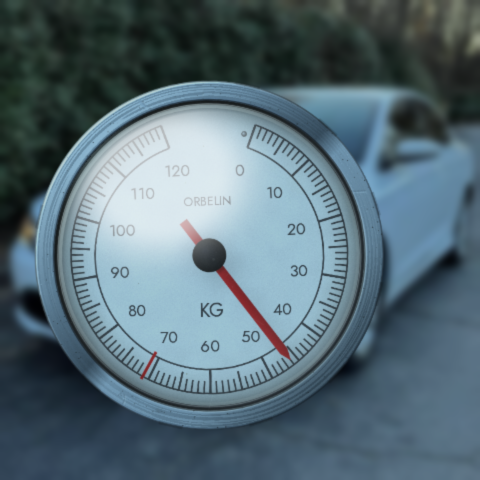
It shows 46
